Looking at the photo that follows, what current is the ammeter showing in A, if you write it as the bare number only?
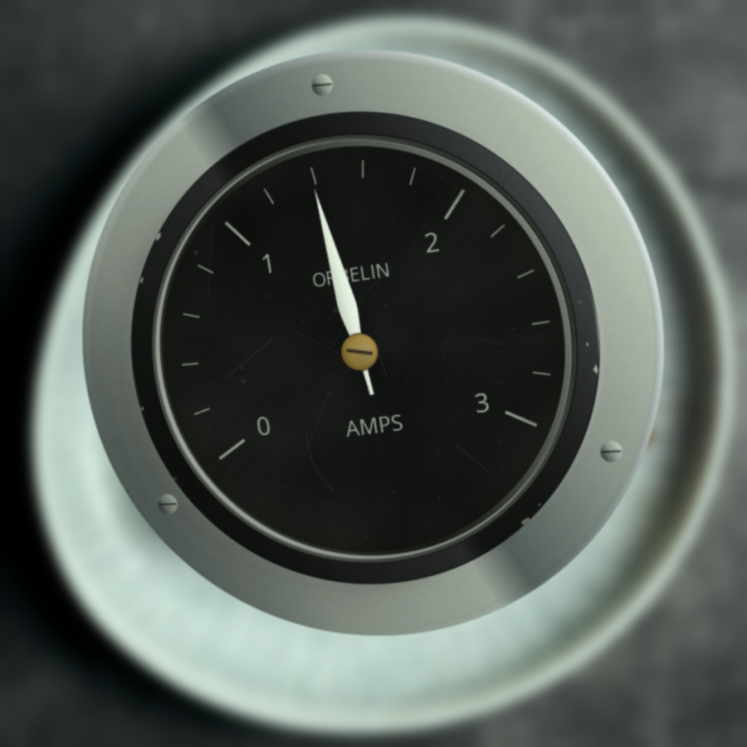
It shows 1.4
